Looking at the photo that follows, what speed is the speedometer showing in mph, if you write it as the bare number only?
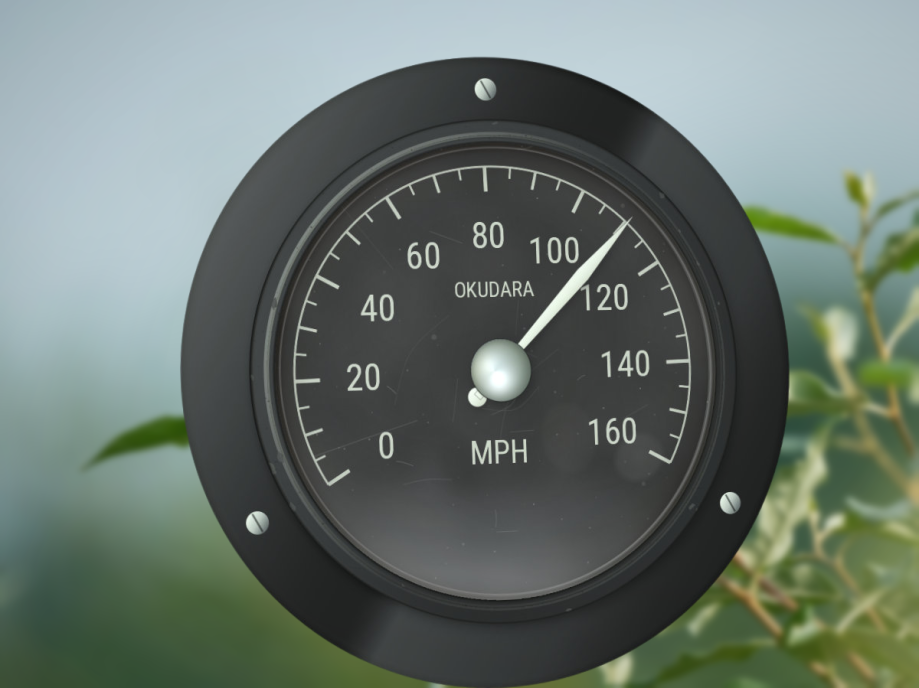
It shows 110
